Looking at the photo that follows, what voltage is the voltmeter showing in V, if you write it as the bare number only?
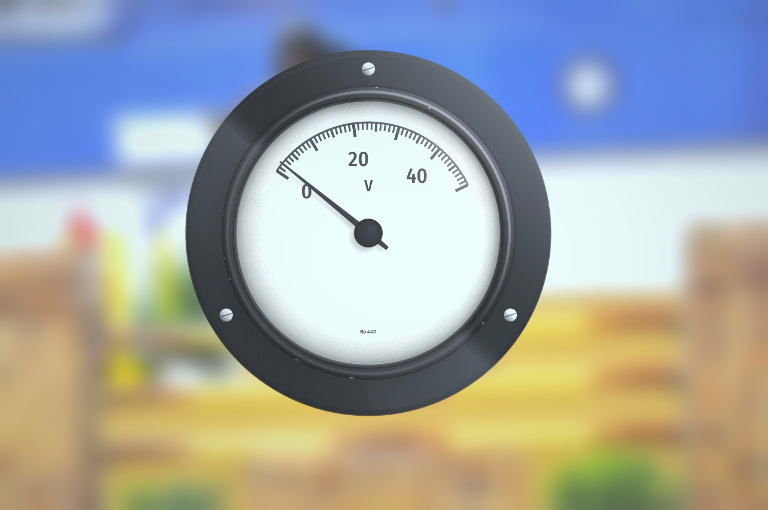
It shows 2
